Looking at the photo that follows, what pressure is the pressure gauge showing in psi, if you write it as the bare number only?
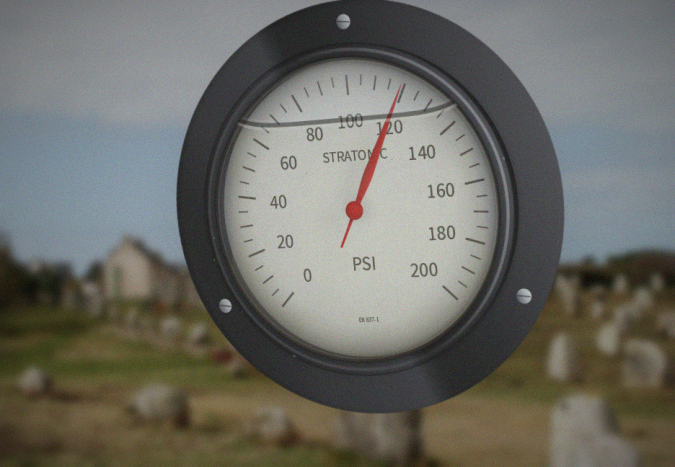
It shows 120
